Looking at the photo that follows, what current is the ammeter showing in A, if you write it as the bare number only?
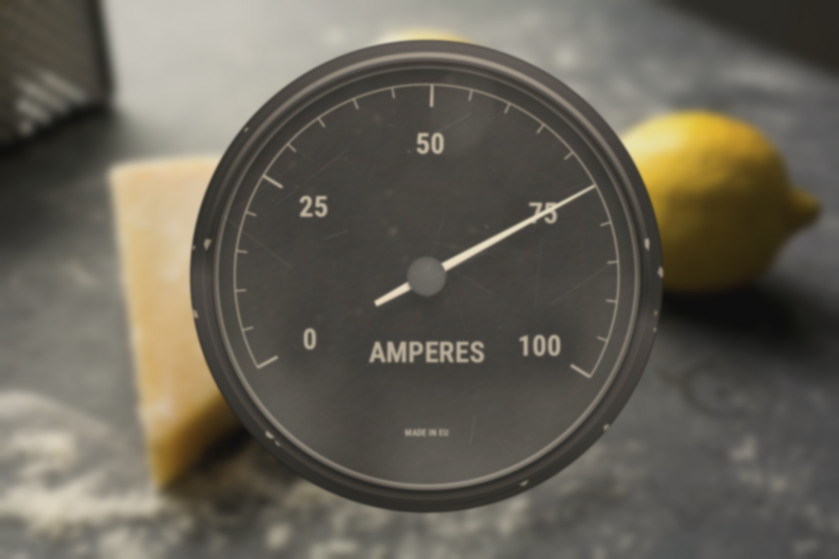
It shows 75
